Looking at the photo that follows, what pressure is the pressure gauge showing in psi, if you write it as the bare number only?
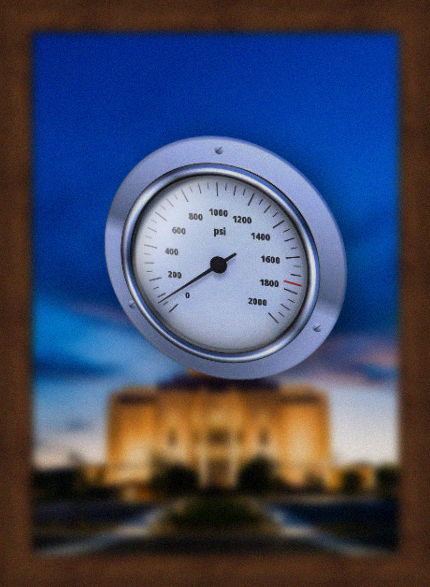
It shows 75
